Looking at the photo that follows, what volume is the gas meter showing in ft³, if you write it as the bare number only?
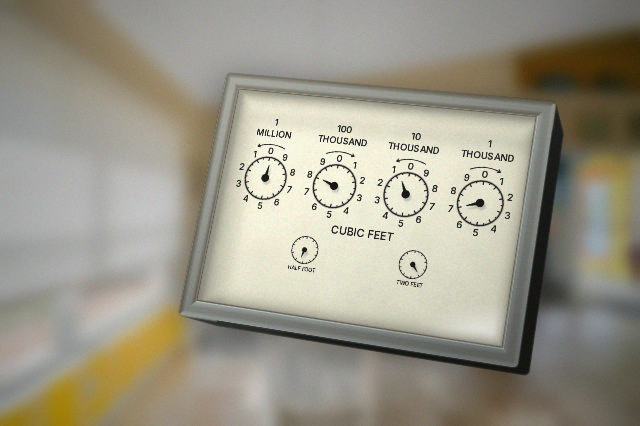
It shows 980700
